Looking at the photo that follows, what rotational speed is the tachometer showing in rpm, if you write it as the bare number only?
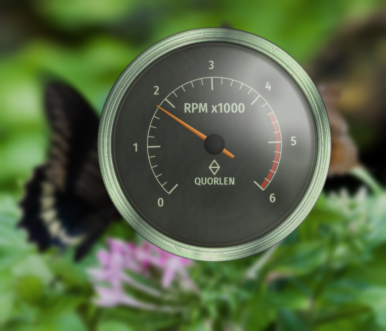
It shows 1800
